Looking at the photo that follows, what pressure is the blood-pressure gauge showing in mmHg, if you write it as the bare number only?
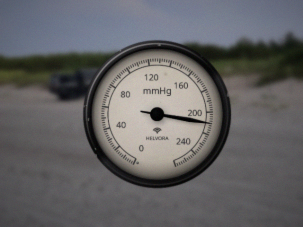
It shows 210
